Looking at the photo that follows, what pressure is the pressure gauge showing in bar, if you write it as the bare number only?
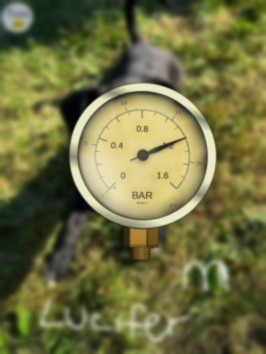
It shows 1.2
